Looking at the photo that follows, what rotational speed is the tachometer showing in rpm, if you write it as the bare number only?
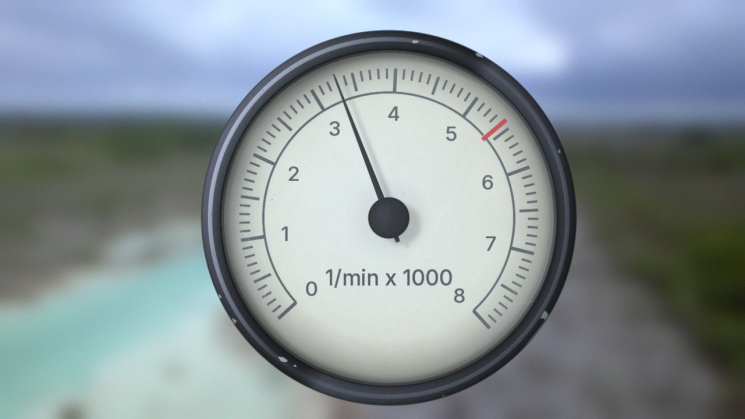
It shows 3300
